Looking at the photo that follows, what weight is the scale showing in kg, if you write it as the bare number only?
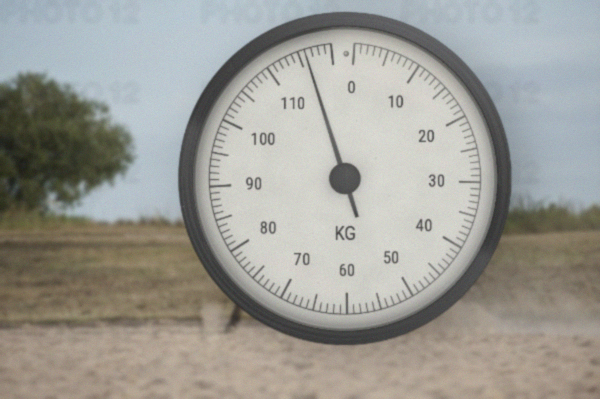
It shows 116
